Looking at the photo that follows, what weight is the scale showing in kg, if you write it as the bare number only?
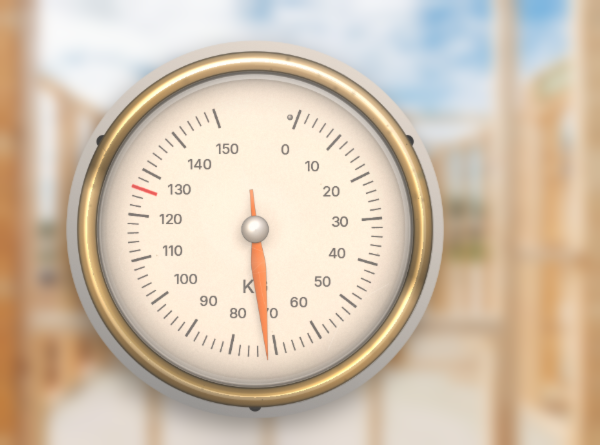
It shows 72
